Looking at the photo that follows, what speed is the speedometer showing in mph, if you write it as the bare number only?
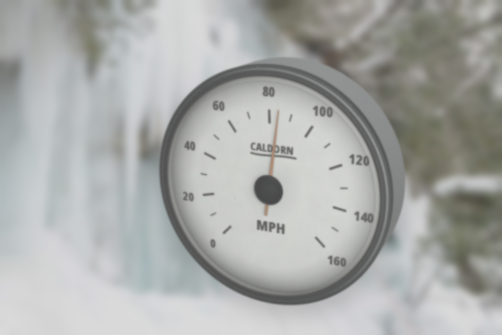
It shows 85
